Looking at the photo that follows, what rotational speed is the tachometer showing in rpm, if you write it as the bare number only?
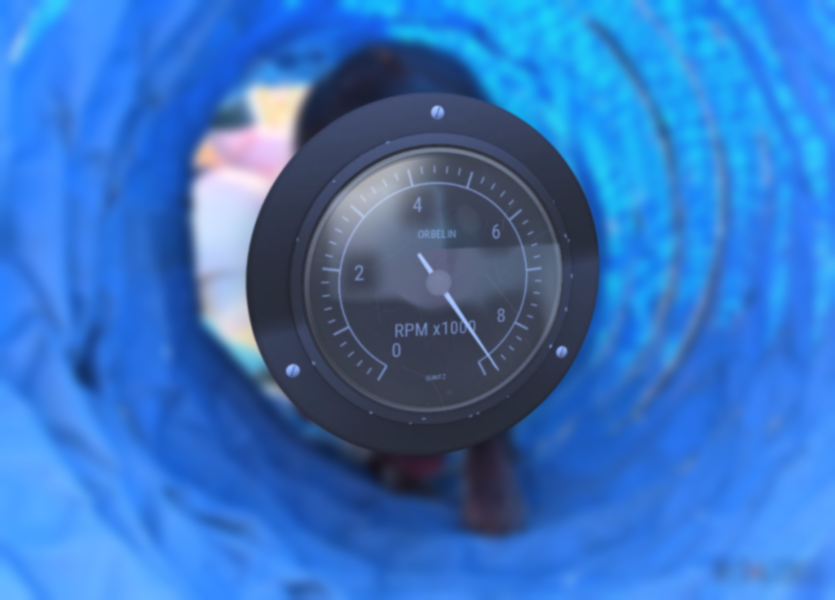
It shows 8800
